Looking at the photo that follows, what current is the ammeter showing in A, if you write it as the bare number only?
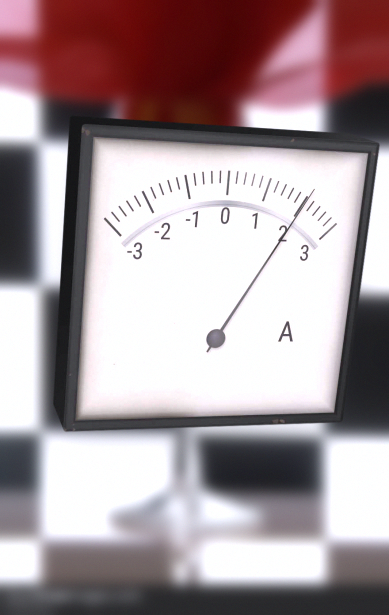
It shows 2
